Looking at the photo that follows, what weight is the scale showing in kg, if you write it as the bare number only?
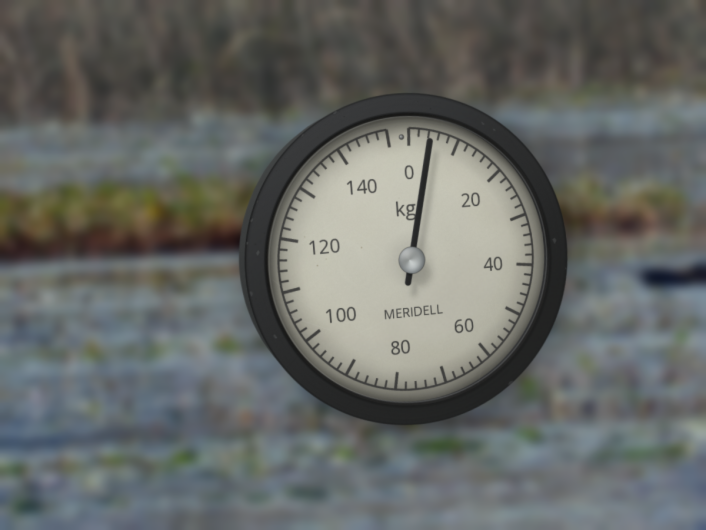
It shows 4
